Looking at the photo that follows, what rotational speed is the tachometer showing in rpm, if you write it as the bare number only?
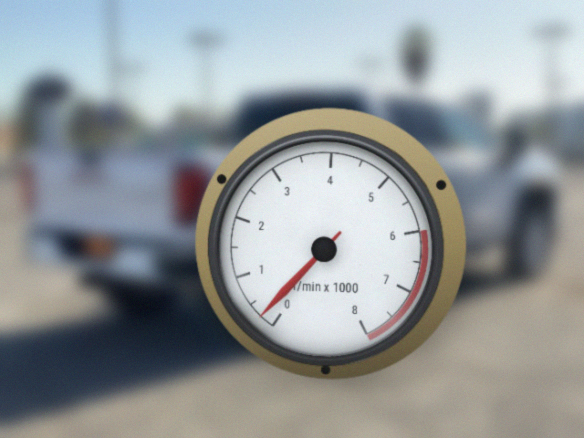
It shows 250
